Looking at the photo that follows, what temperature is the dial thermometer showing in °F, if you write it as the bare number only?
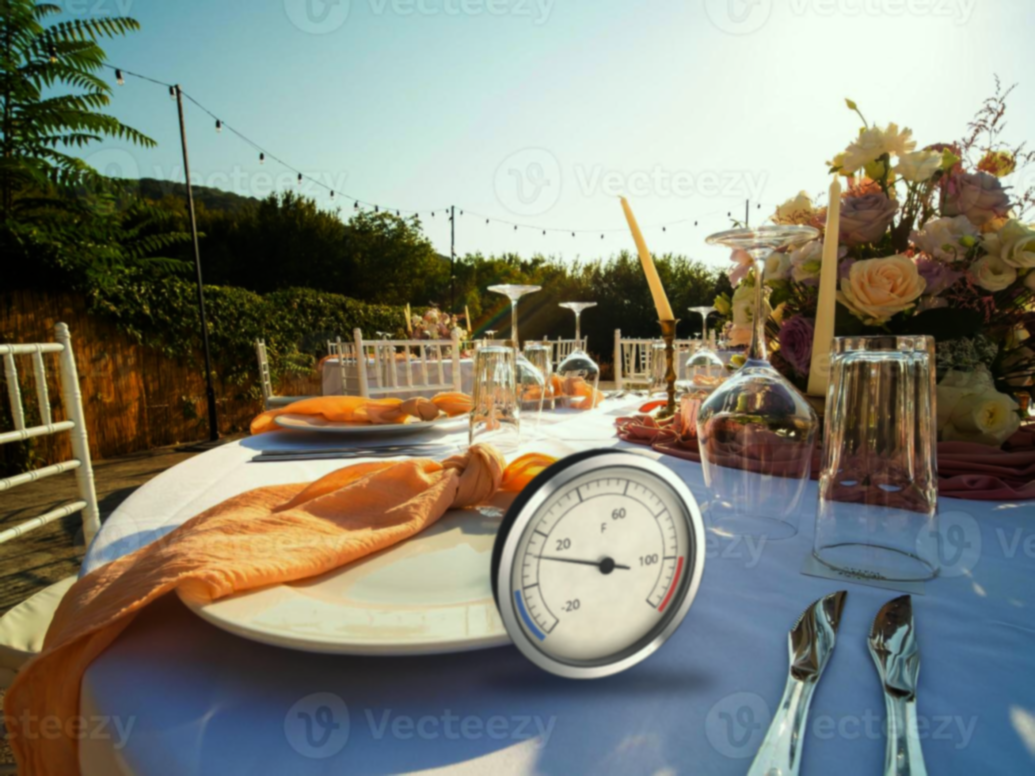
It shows 12
